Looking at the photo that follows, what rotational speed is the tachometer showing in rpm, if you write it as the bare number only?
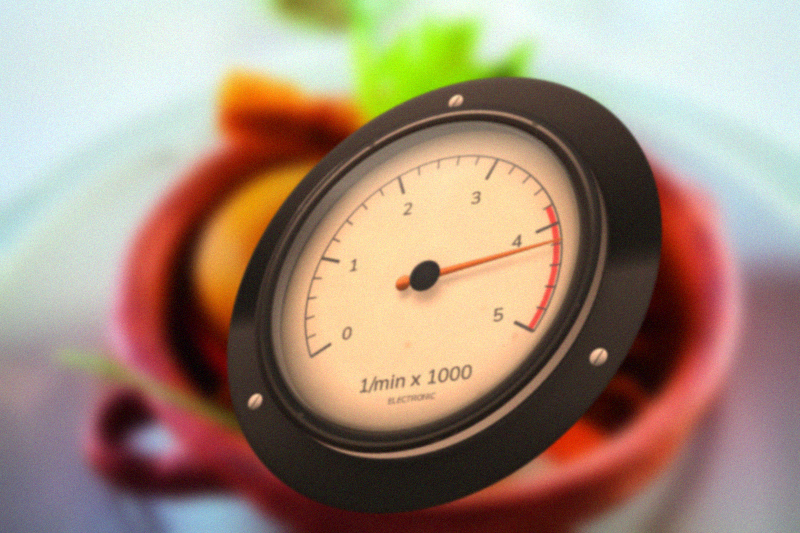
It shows 4200
